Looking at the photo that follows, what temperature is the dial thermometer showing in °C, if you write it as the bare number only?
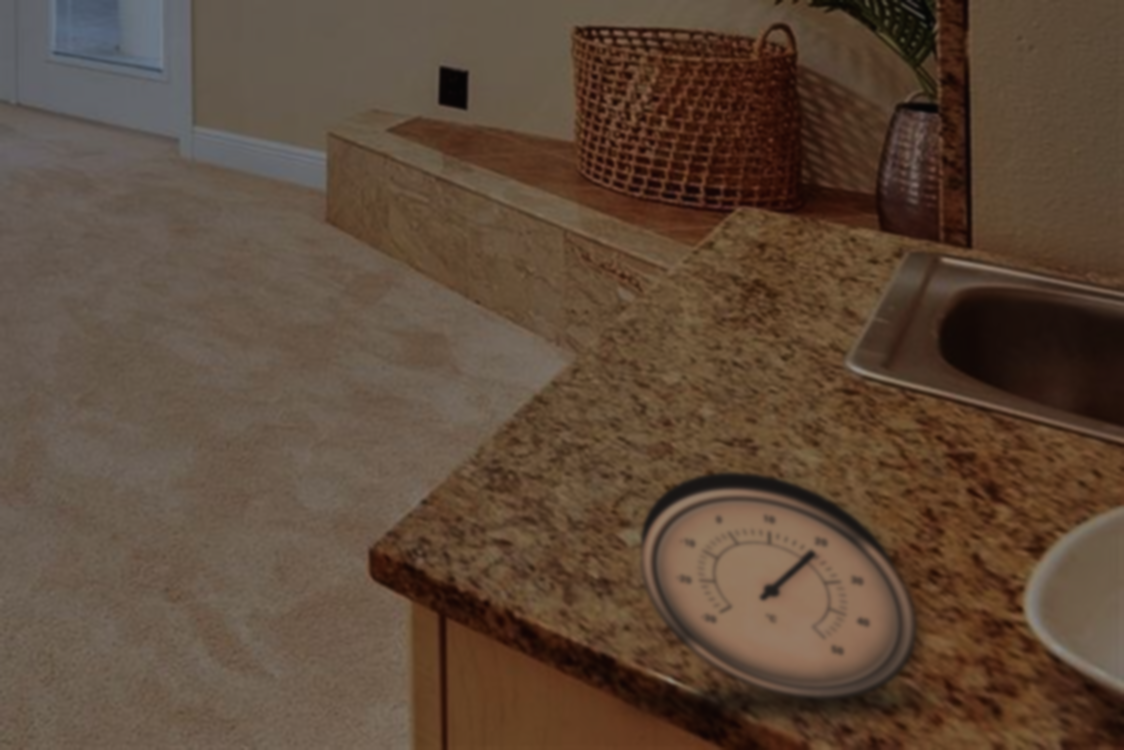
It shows 20
